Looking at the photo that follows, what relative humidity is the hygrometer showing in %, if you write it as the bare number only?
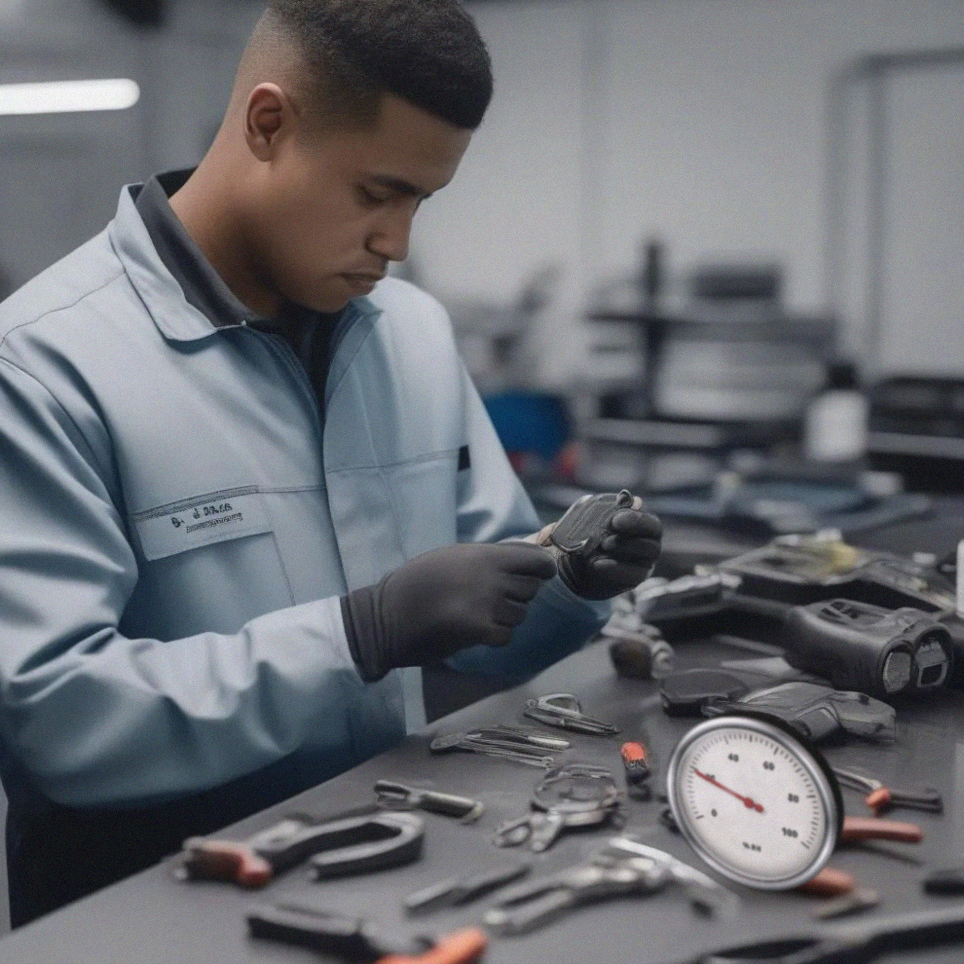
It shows 20
